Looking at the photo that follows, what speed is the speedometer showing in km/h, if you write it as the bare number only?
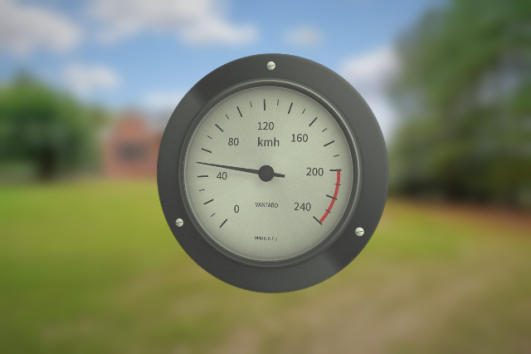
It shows 50
